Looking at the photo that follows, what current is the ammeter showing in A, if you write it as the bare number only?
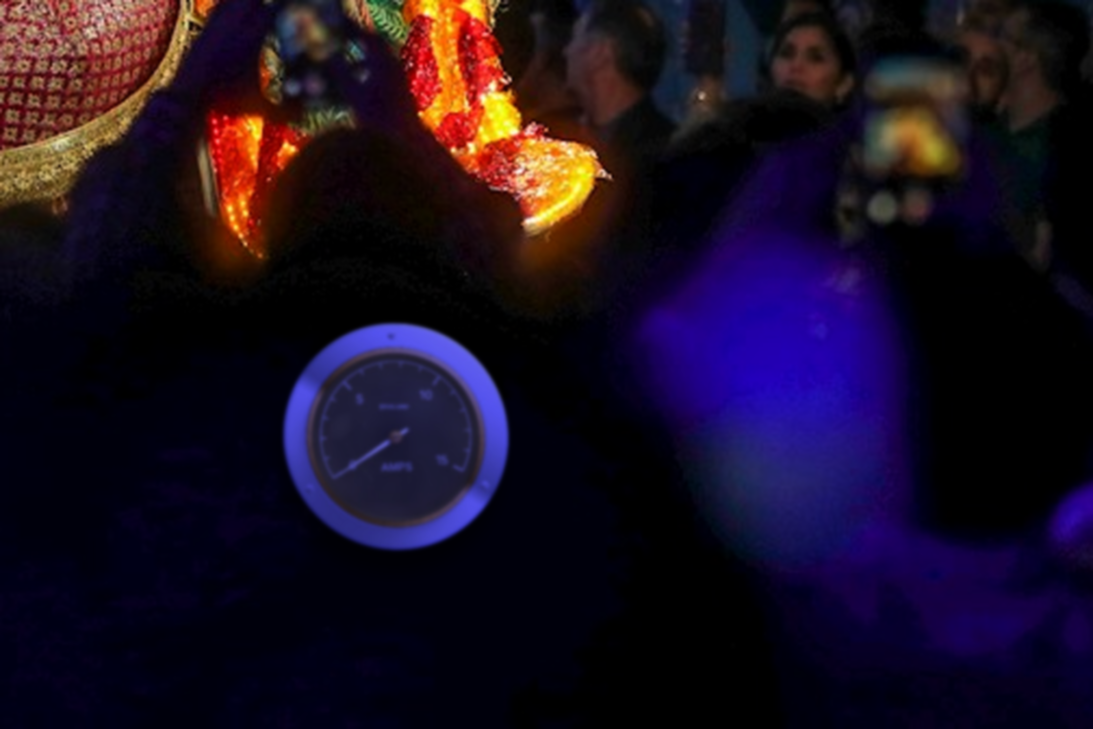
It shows 0
